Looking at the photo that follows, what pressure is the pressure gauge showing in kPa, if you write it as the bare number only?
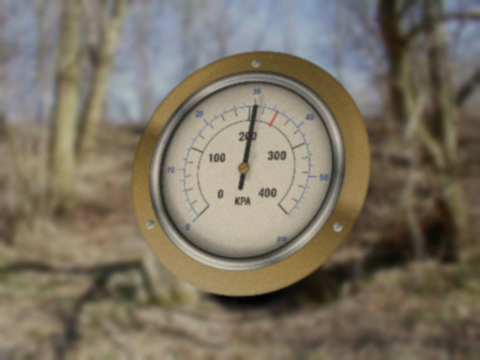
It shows 210
